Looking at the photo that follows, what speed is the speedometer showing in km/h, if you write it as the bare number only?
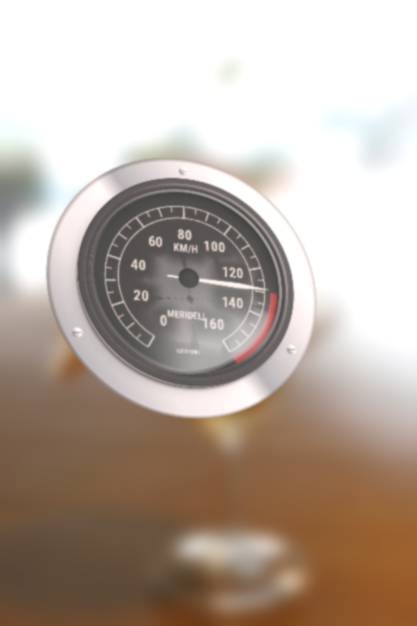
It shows 130
